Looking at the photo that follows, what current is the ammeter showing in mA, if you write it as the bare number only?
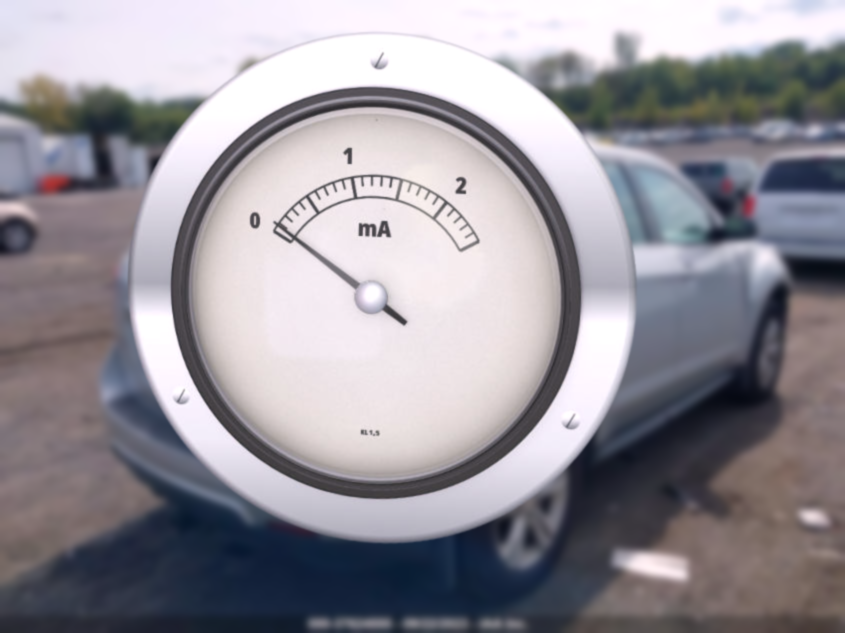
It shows 0.1
